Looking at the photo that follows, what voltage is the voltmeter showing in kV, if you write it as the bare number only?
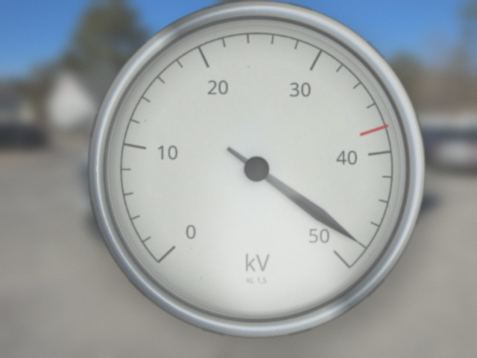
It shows 48
